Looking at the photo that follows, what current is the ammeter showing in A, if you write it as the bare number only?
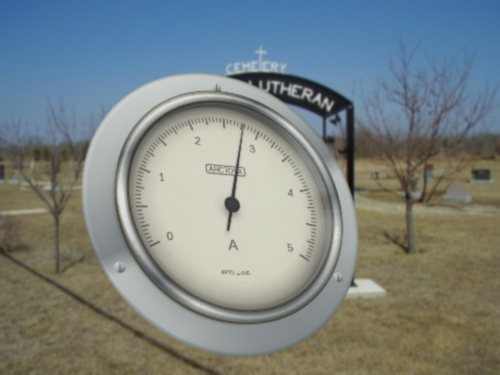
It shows 2.75
